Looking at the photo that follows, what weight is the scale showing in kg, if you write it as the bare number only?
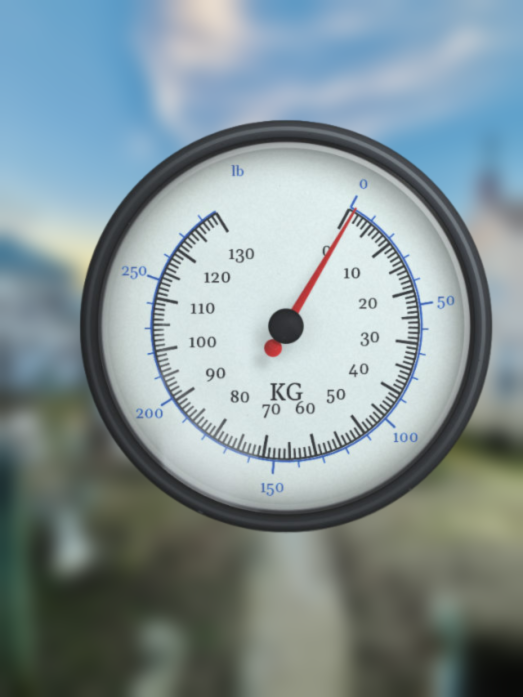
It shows 1
